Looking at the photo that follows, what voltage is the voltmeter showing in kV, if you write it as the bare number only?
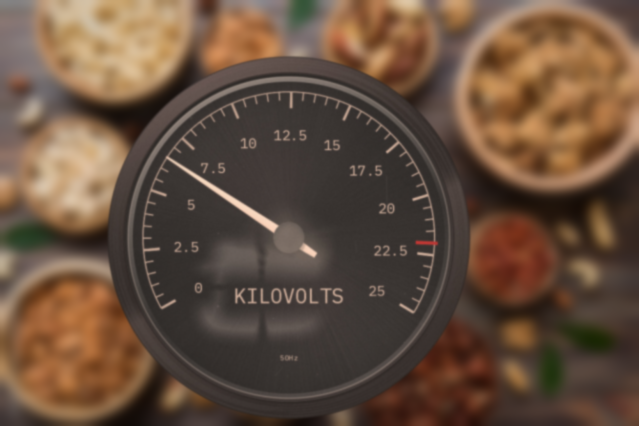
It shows 6.5
